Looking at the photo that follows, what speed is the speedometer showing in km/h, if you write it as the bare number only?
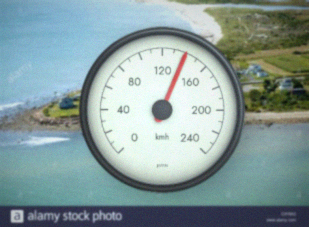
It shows 140
